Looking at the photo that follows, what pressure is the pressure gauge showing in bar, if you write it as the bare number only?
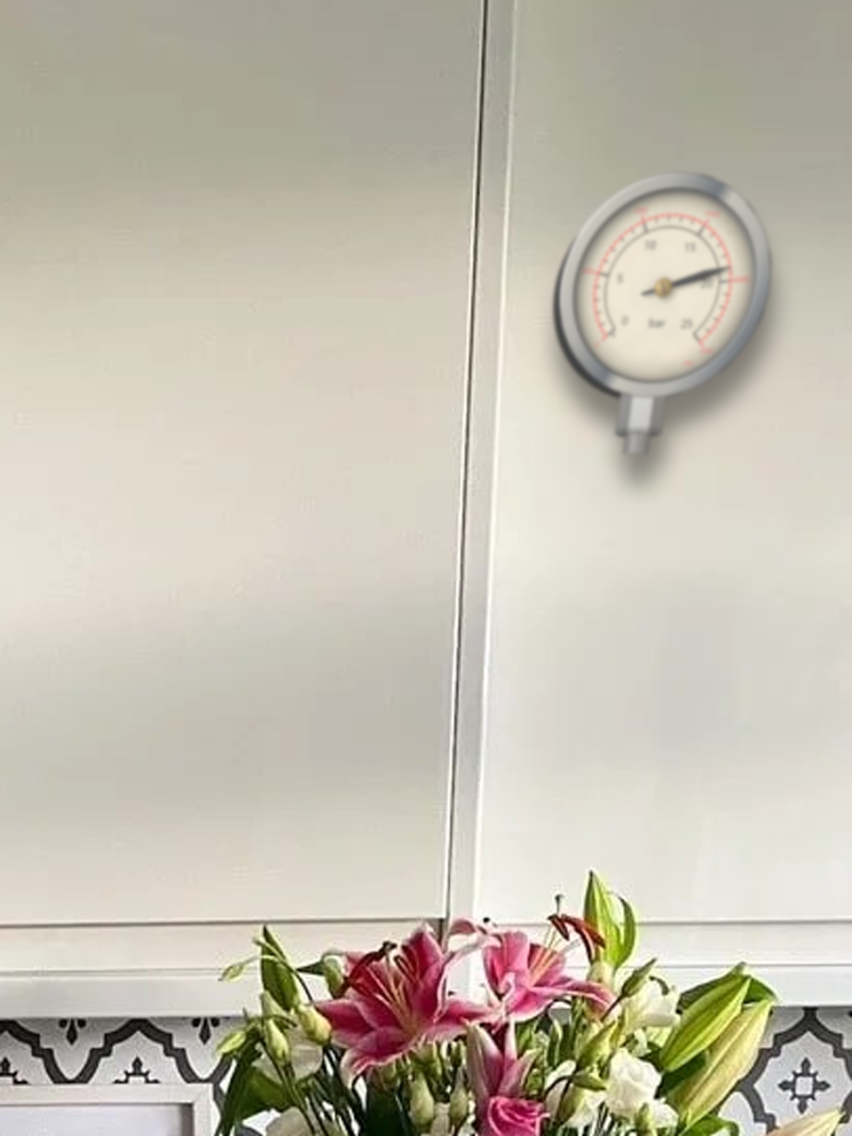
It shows 19
